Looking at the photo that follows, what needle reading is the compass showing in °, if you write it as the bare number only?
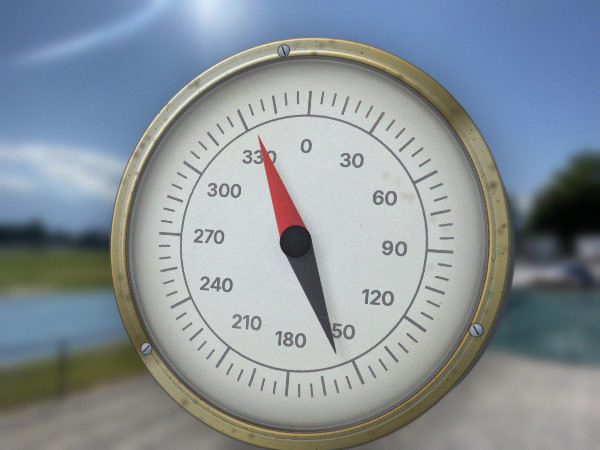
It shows 335
